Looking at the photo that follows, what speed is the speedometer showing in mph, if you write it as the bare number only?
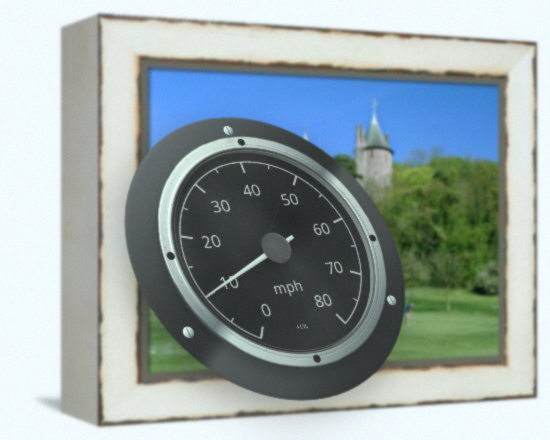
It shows 10
